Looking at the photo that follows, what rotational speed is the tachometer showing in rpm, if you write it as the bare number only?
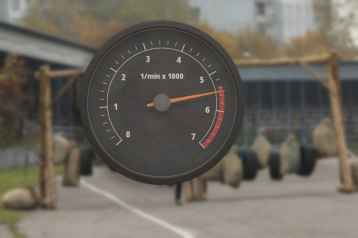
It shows 5500
